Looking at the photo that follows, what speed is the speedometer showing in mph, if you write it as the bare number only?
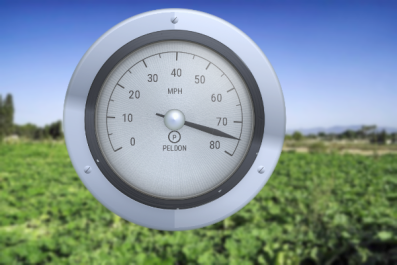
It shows 75
